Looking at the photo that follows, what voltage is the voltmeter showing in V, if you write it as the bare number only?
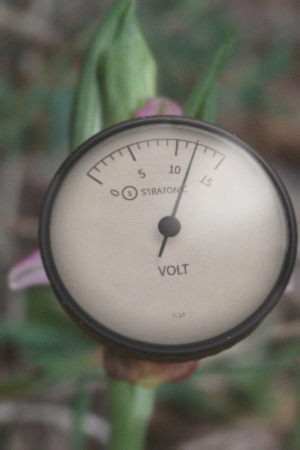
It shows 12
